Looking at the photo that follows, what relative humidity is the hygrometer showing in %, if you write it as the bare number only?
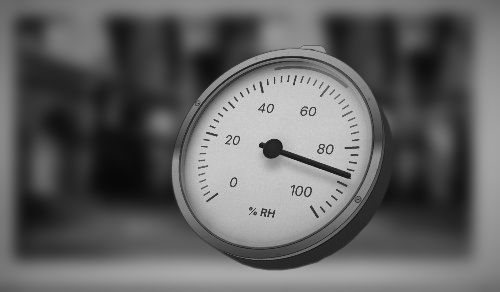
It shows 88
